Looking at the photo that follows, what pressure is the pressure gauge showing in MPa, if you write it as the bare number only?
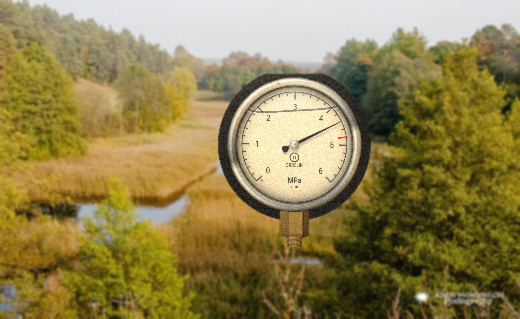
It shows 4.4
